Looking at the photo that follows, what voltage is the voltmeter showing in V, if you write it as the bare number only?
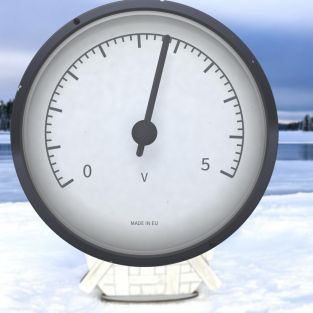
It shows 2.85
